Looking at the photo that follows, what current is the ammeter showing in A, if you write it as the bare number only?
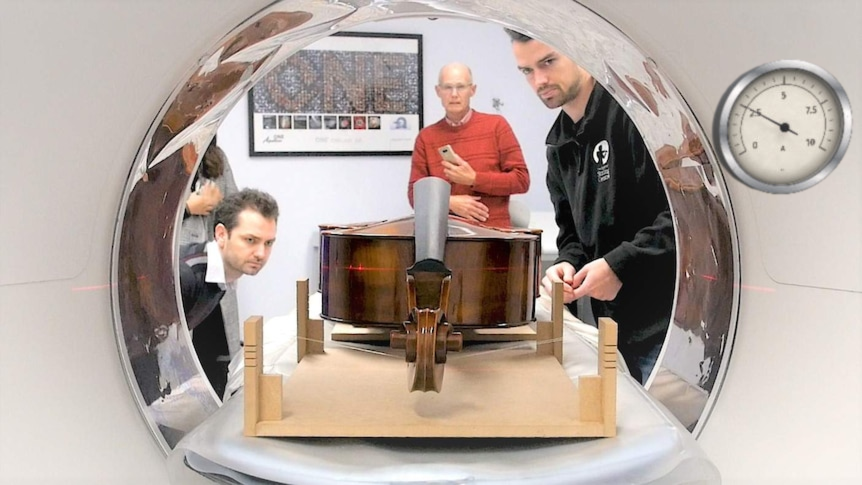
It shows 2.5
